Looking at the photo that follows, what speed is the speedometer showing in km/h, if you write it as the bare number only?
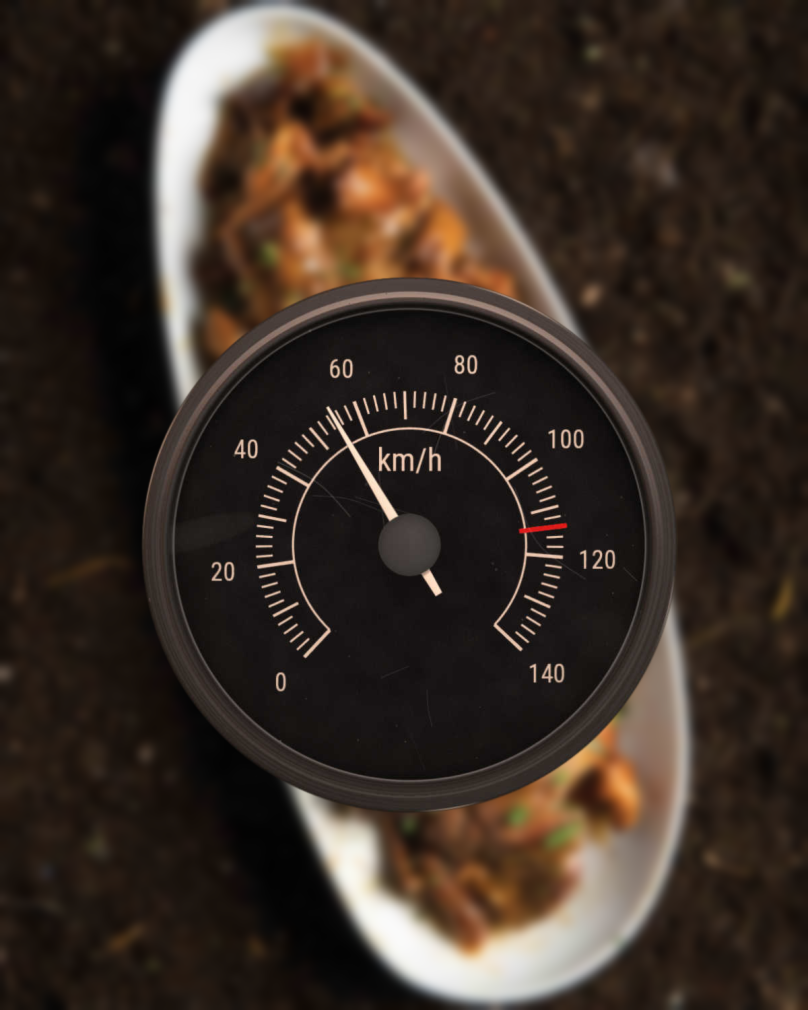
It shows 55
